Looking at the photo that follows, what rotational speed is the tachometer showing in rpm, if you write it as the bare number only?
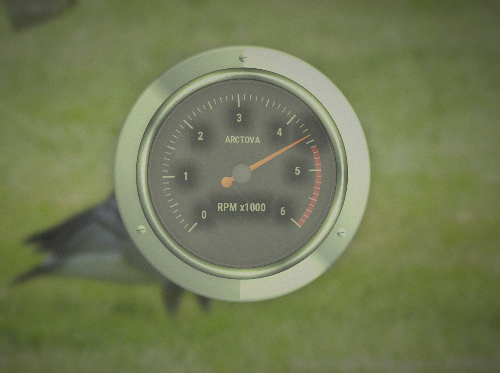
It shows 4400
